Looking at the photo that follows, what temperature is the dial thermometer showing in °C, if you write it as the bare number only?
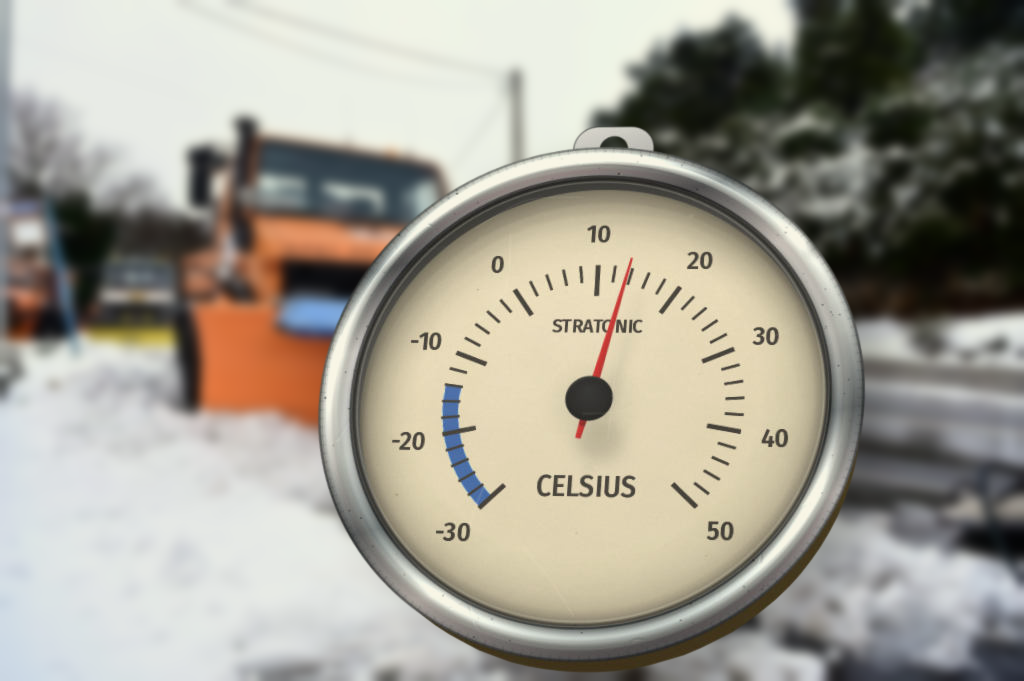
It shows 14
